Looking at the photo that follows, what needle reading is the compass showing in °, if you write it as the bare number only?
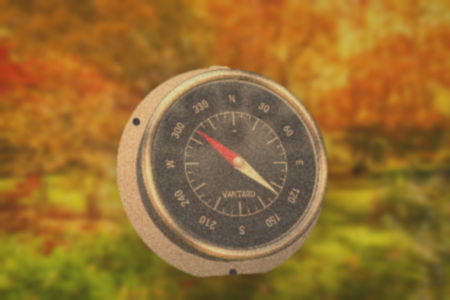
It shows 310
